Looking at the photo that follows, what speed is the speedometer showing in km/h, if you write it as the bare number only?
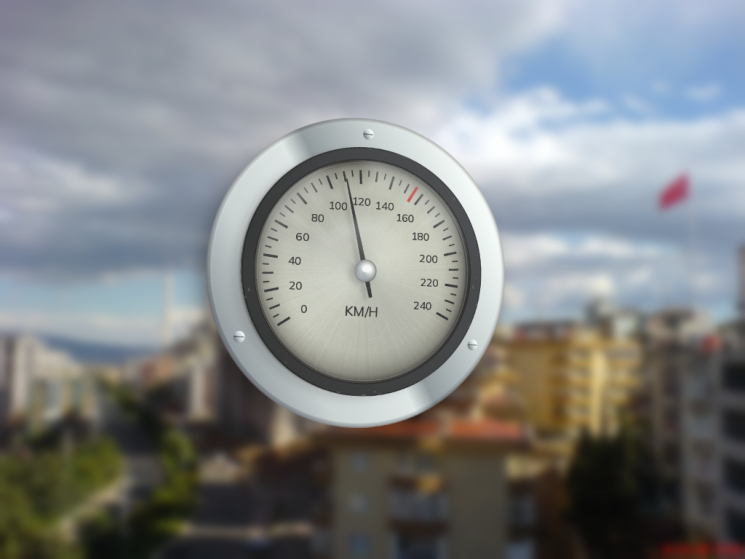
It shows 110
